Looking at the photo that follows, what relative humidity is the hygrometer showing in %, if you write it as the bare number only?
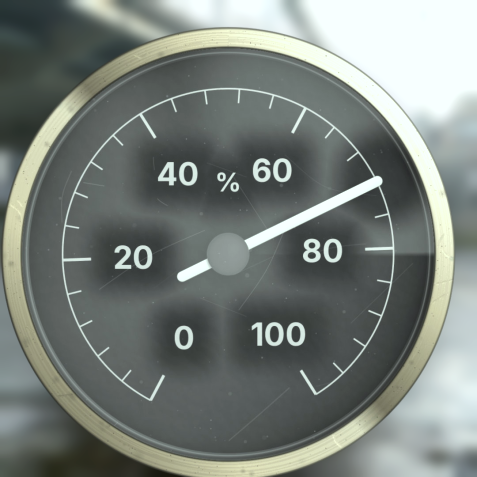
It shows 72
